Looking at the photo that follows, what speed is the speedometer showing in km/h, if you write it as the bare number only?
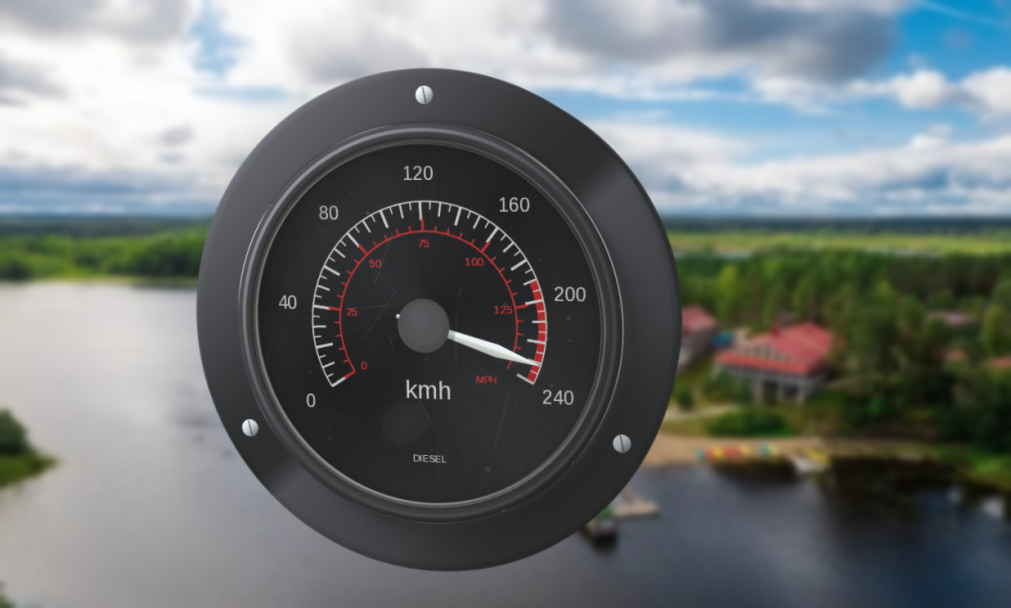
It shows 230
